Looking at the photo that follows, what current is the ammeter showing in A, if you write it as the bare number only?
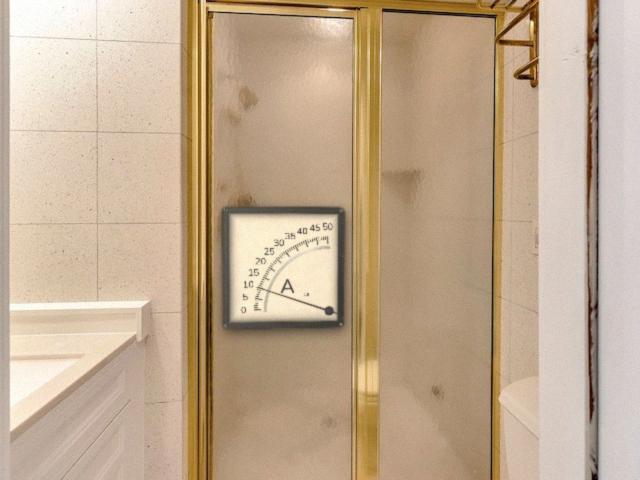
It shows 10
